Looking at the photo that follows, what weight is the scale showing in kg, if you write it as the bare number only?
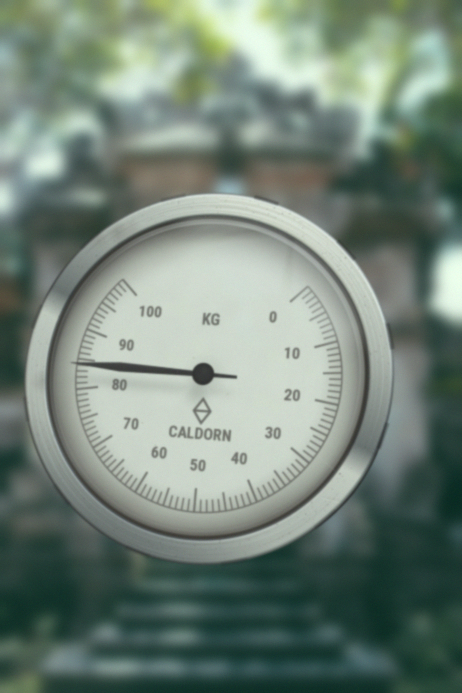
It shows 84
